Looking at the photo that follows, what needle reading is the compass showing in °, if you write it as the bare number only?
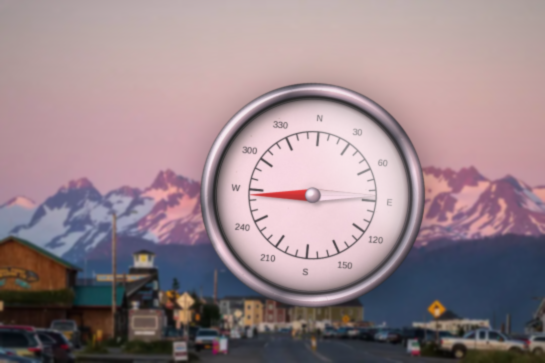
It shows 265
